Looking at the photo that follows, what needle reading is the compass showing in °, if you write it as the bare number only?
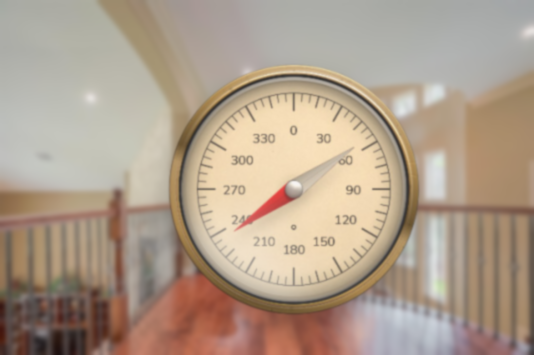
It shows 235
